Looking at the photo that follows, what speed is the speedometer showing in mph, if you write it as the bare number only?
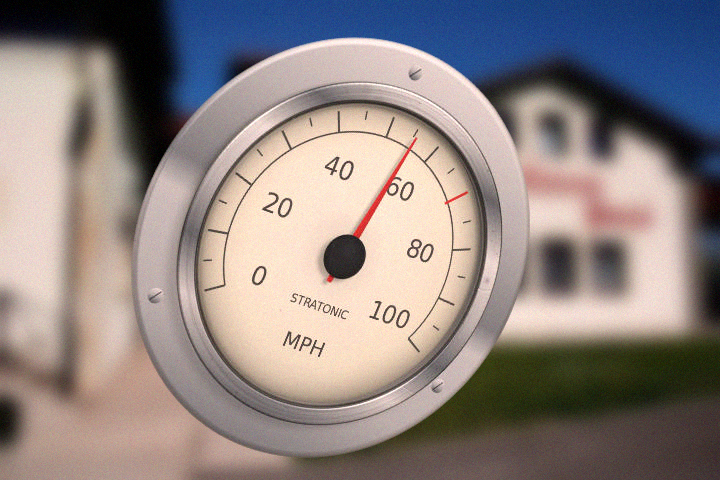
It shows 55
